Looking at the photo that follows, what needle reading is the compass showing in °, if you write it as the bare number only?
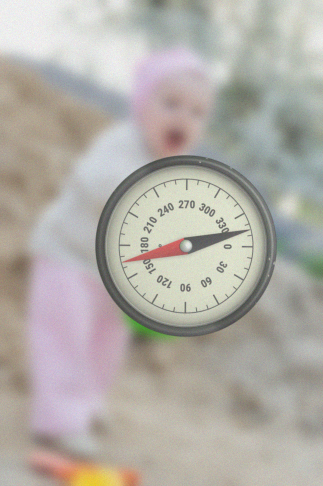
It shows 165
